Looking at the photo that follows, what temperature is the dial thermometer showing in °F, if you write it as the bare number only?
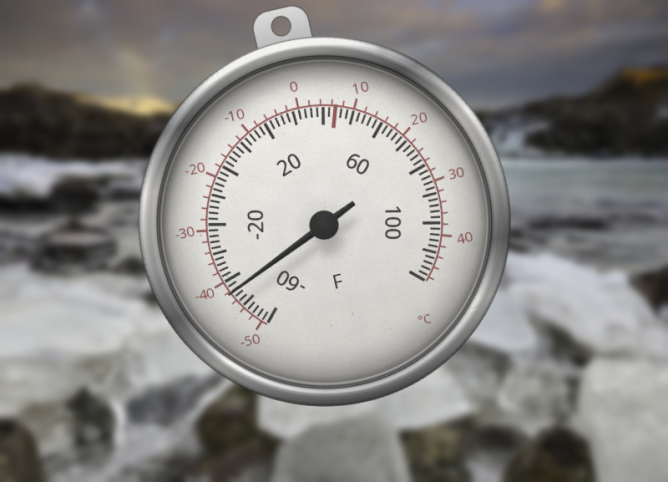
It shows -44
